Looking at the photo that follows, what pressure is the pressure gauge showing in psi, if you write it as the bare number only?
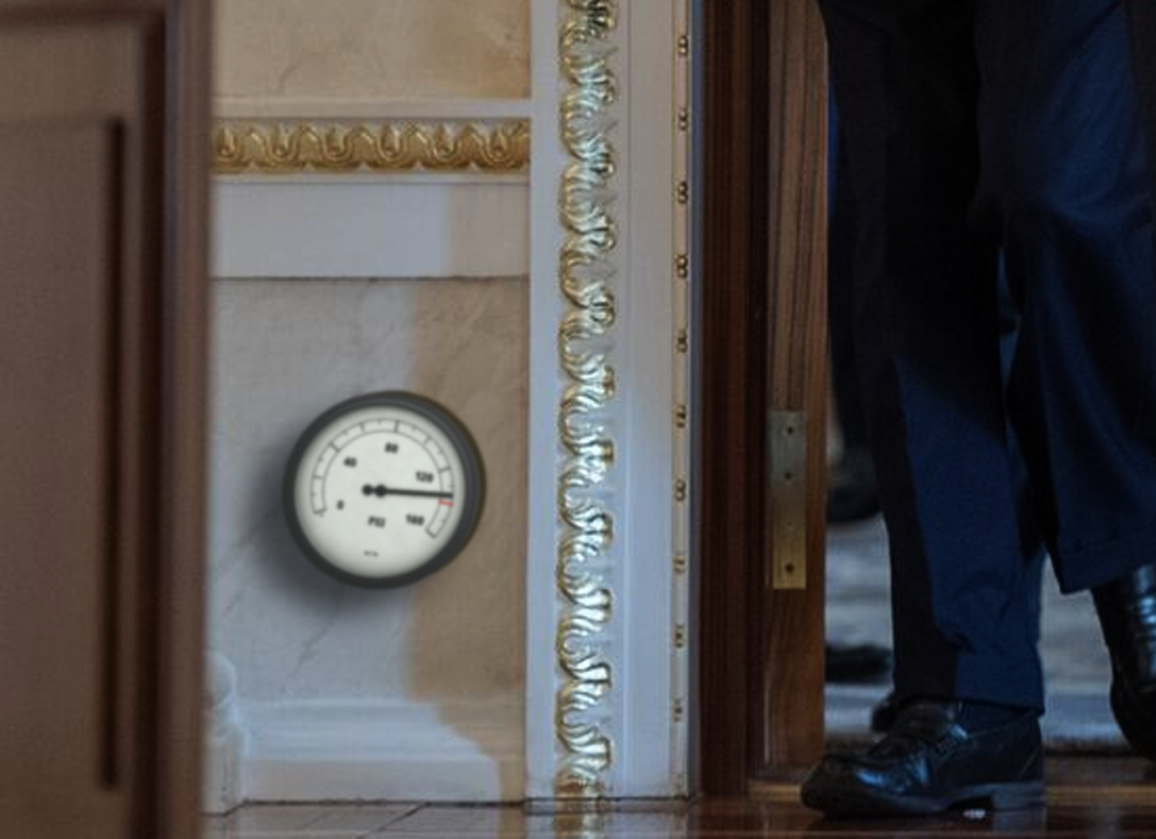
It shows 135
